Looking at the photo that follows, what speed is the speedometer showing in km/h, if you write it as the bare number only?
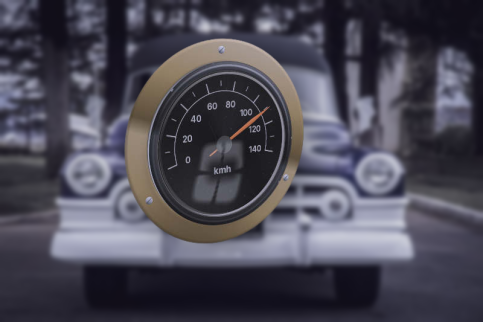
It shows 110
